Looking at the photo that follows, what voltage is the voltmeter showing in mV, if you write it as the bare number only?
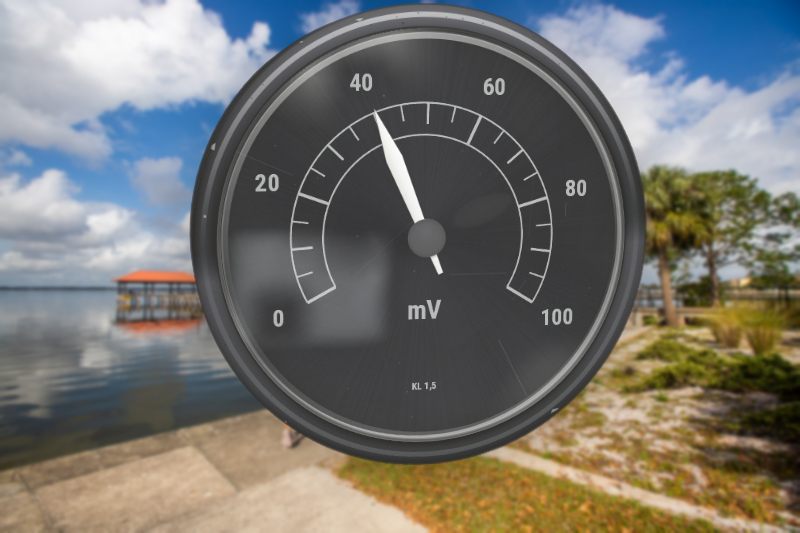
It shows 40
